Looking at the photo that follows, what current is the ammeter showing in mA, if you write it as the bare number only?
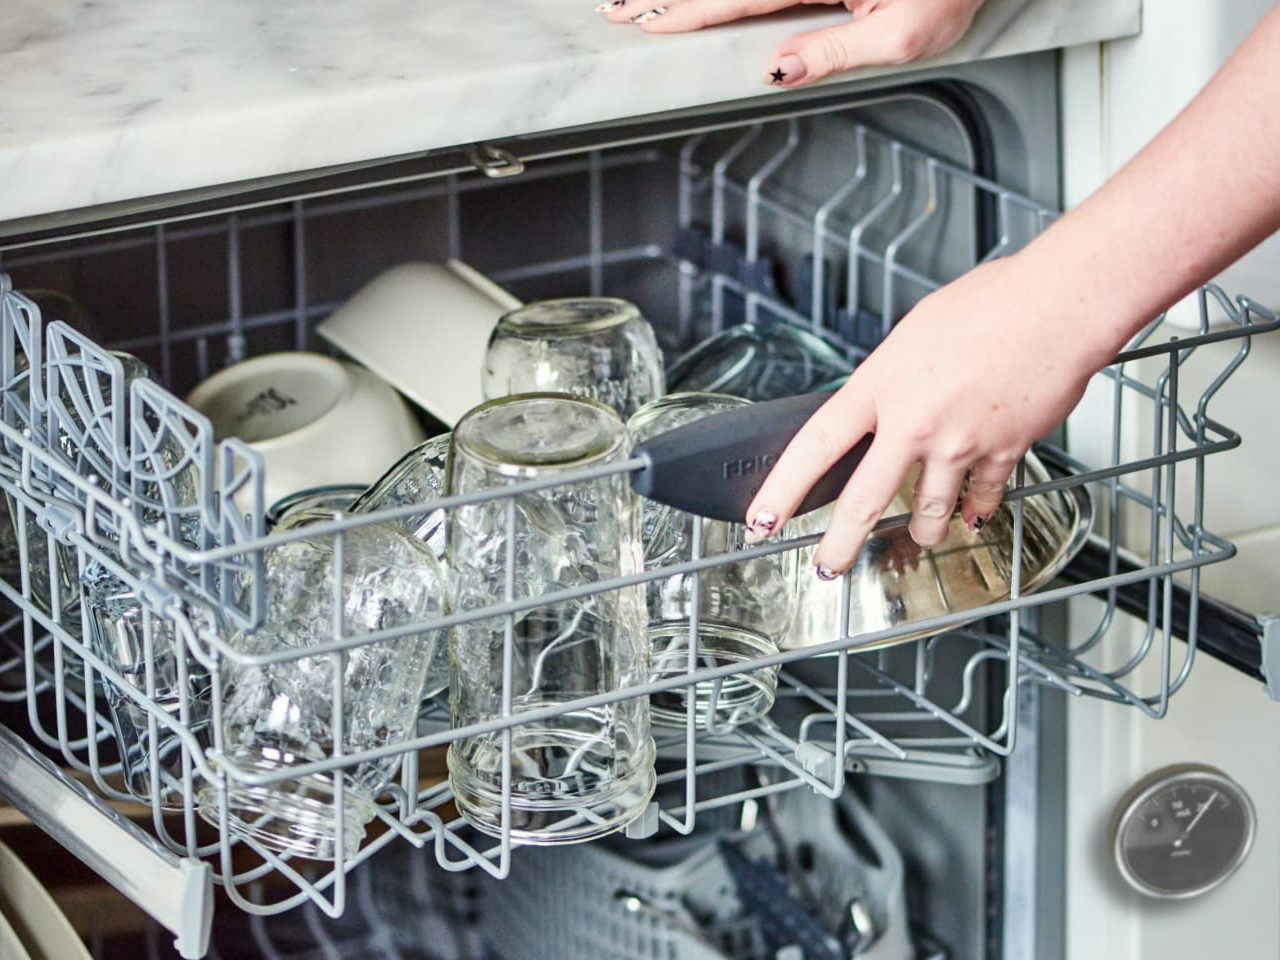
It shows 20
